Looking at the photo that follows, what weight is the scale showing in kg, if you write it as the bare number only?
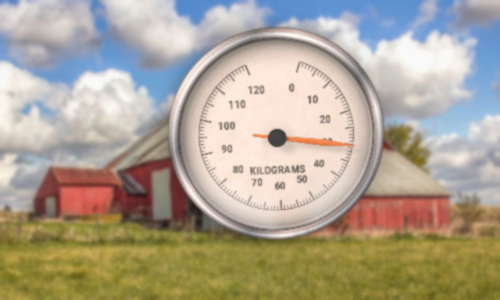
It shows 30
